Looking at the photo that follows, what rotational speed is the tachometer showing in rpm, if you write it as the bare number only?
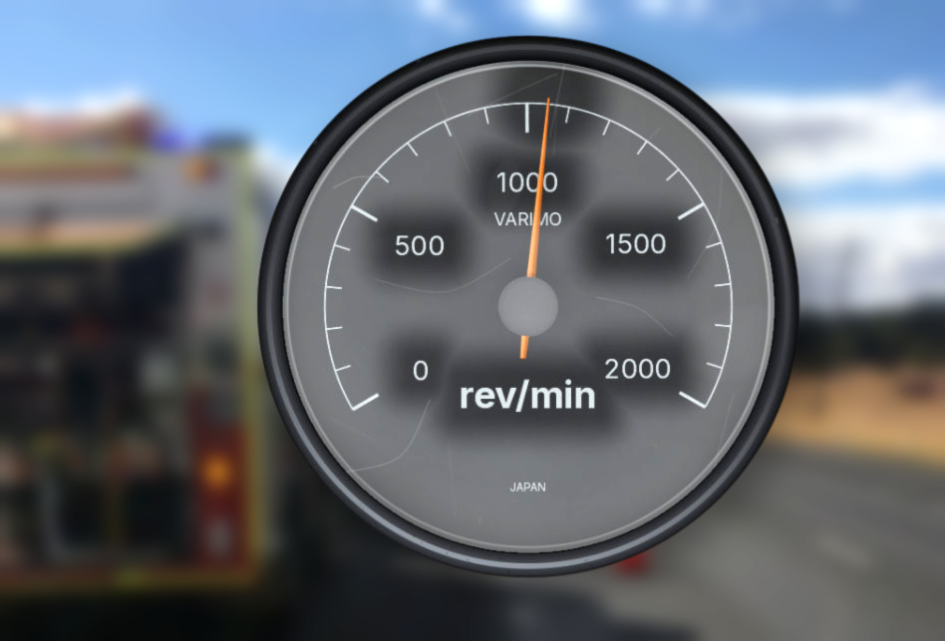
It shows 1050
